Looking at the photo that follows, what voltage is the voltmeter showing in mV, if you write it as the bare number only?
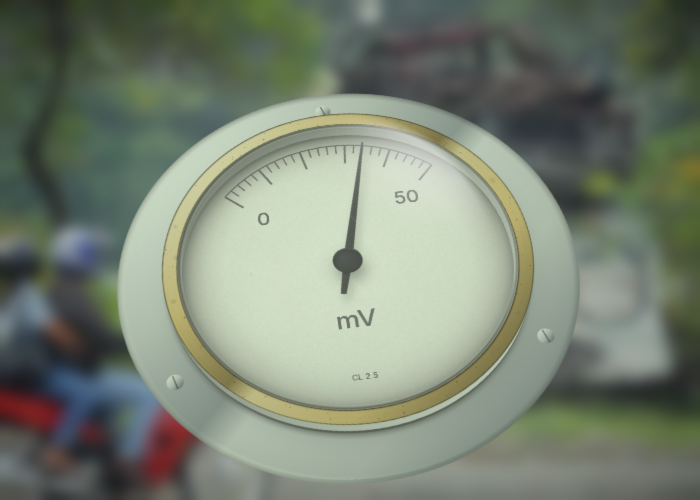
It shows 34
